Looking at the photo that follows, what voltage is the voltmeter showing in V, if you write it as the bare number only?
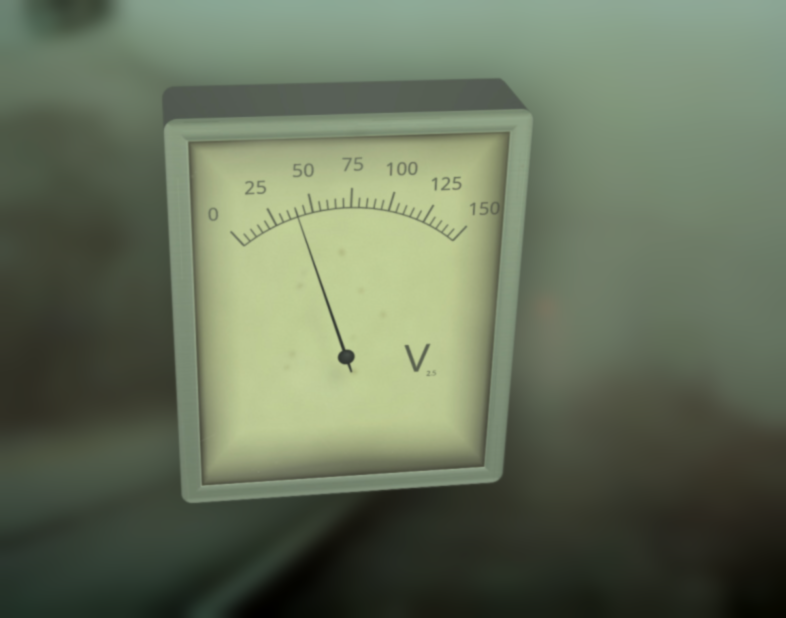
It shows 40
